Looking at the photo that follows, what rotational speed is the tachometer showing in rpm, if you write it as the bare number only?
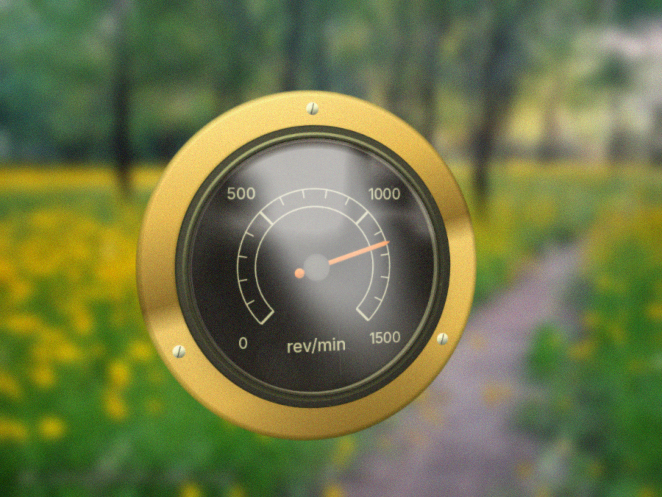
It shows 1150
